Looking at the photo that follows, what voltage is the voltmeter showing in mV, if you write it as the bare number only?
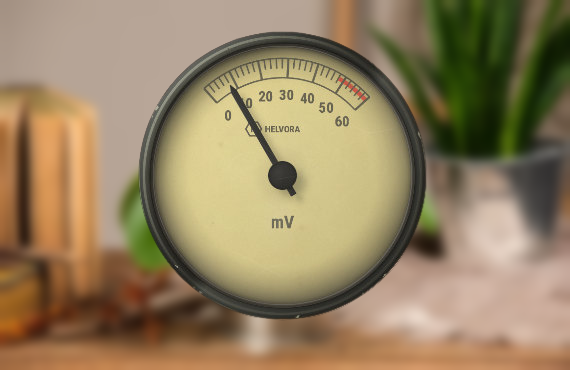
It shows 8
